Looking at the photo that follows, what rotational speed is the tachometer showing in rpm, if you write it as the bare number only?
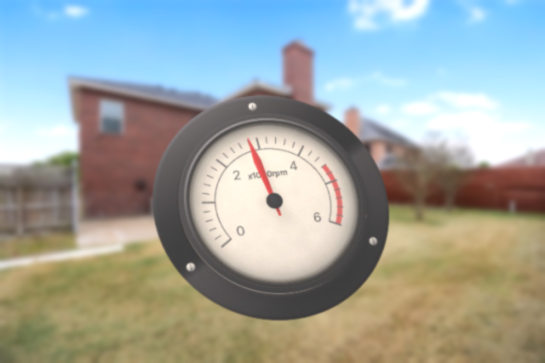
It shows 2800
